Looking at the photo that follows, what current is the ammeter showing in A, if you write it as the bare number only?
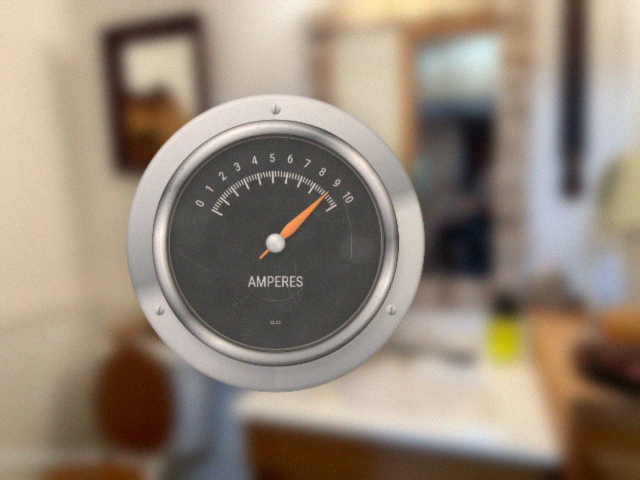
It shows 9
